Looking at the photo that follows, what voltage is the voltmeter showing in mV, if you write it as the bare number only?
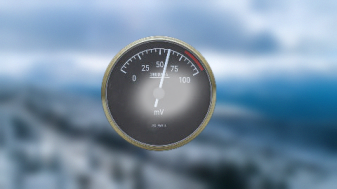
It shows 60
